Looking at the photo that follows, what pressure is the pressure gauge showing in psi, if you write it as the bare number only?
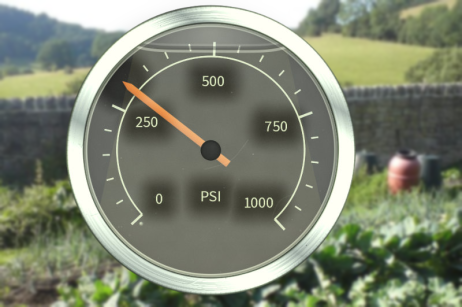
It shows 300
